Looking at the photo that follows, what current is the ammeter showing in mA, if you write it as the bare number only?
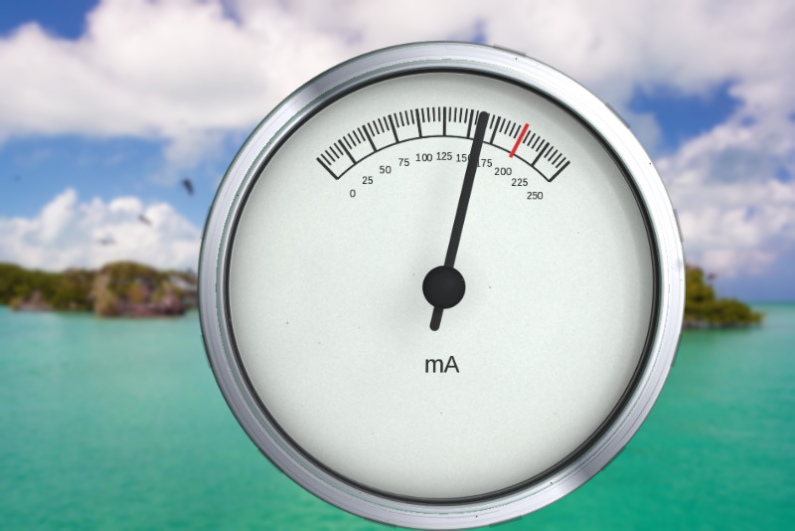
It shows 160
